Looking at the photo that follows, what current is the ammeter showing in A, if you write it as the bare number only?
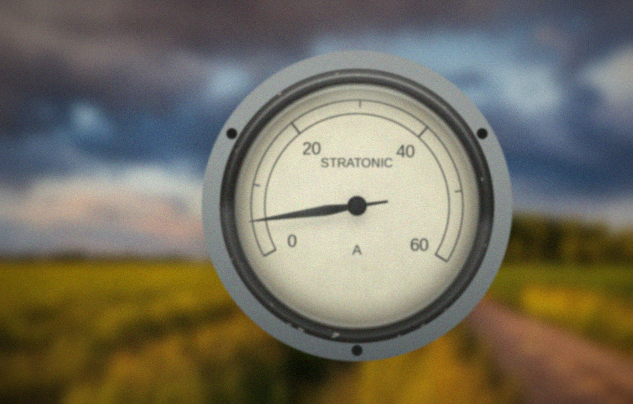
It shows 5
